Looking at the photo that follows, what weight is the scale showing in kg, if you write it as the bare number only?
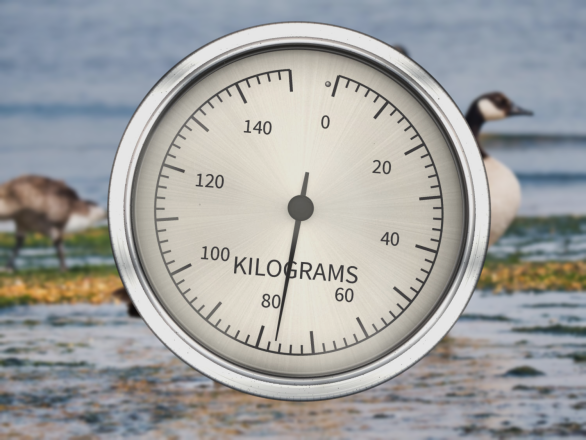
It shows 77
